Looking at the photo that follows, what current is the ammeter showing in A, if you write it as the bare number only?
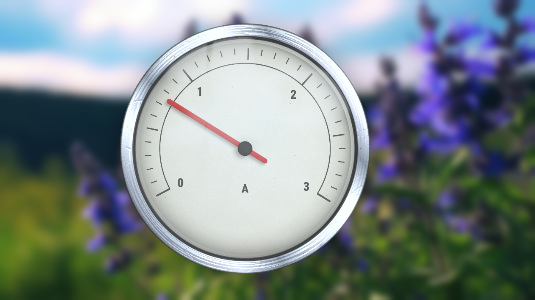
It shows 0.75
